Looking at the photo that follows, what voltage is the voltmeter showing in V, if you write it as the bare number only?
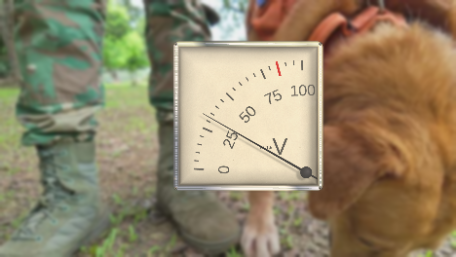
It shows 32.5
